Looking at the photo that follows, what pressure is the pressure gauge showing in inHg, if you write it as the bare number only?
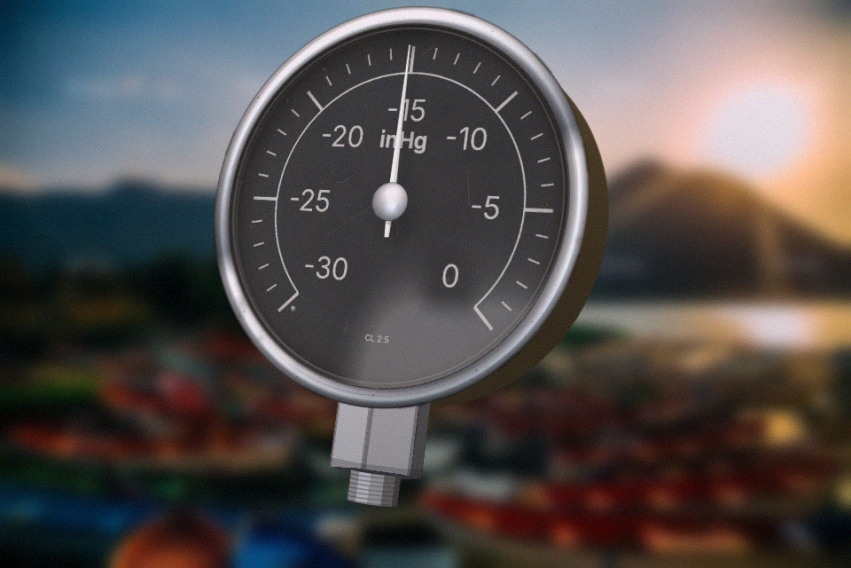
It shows -15
